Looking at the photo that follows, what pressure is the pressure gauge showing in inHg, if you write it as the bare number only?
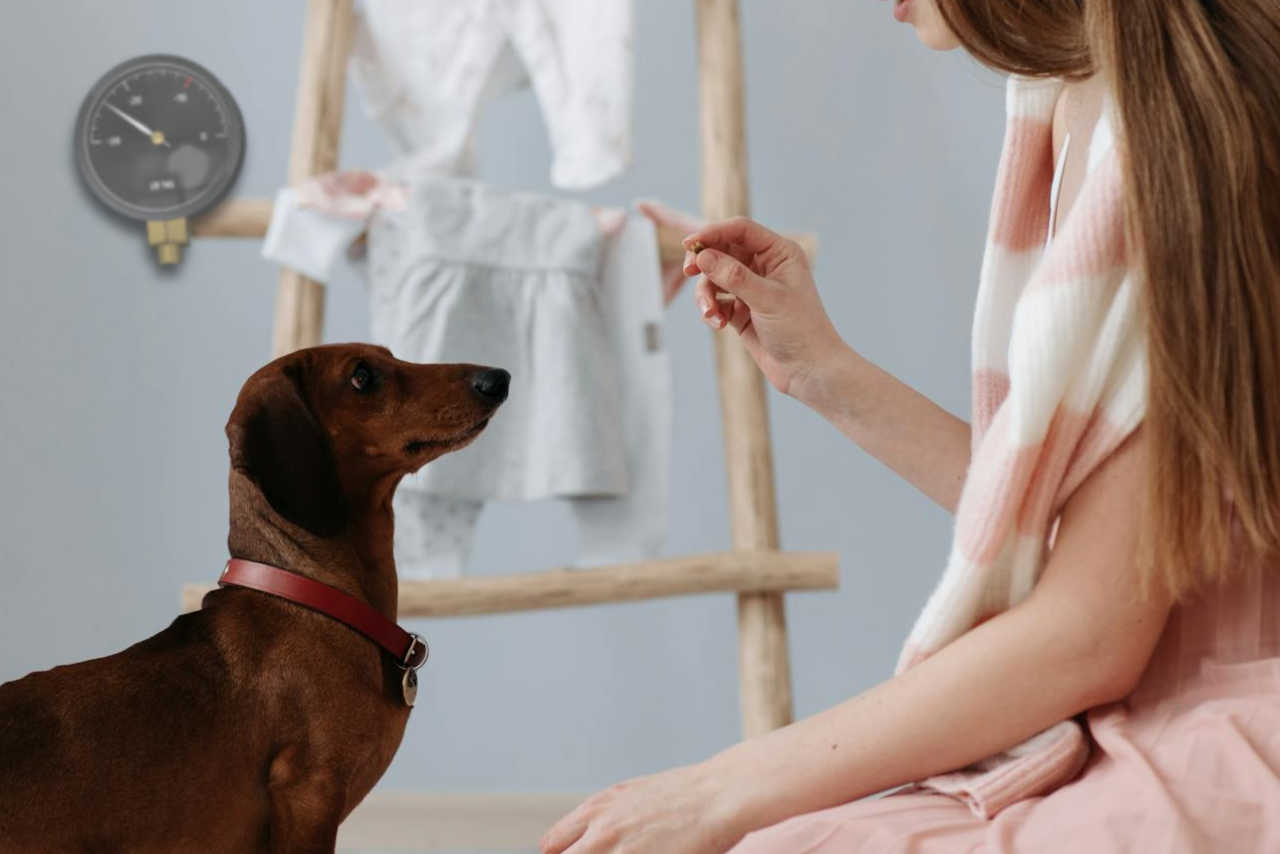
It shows -24
